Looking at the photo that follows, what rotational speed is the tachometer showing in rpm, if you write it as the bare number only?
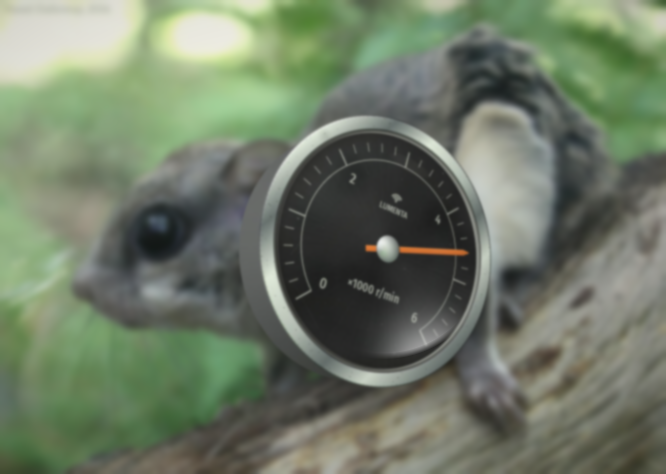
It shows 4600
